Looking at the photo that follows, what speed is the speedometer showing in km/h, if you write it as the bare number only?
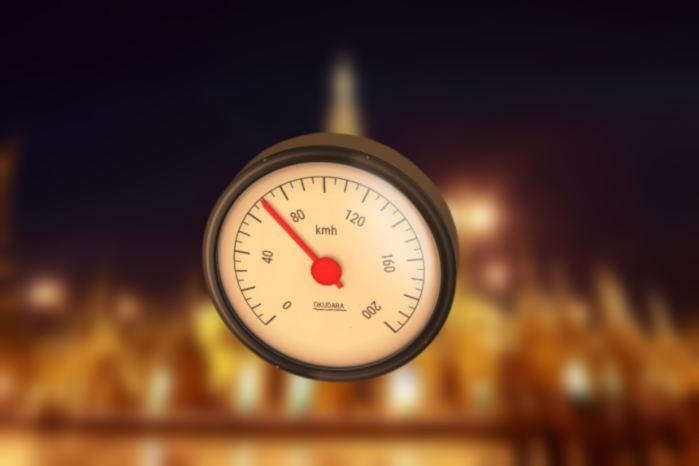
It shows 70
